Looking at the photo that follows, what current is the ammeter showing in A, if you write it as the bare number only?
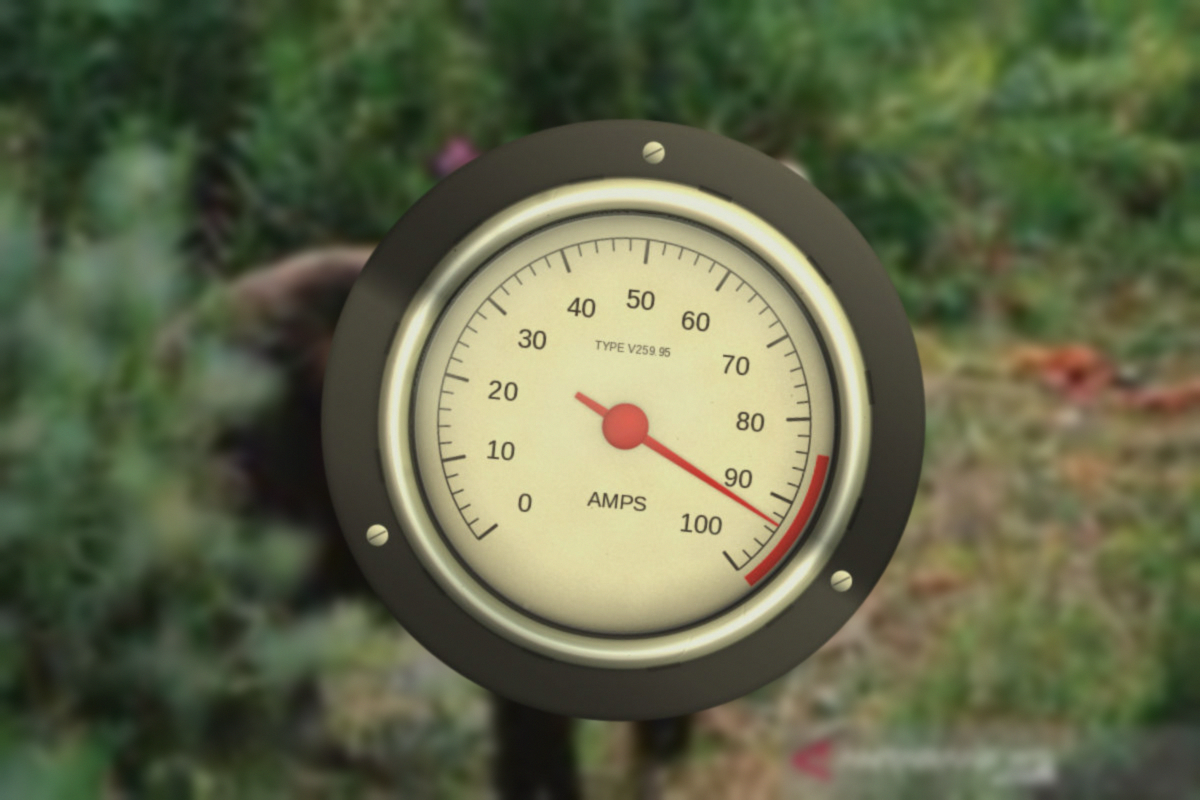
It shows 93
